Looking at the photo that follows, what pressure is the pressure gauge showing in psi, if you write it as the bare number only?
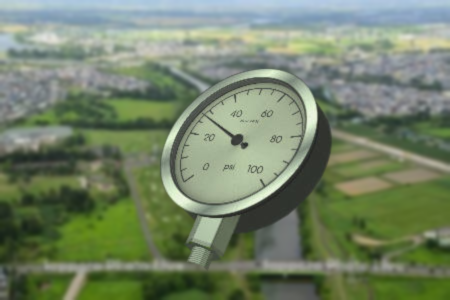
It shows 27.5
